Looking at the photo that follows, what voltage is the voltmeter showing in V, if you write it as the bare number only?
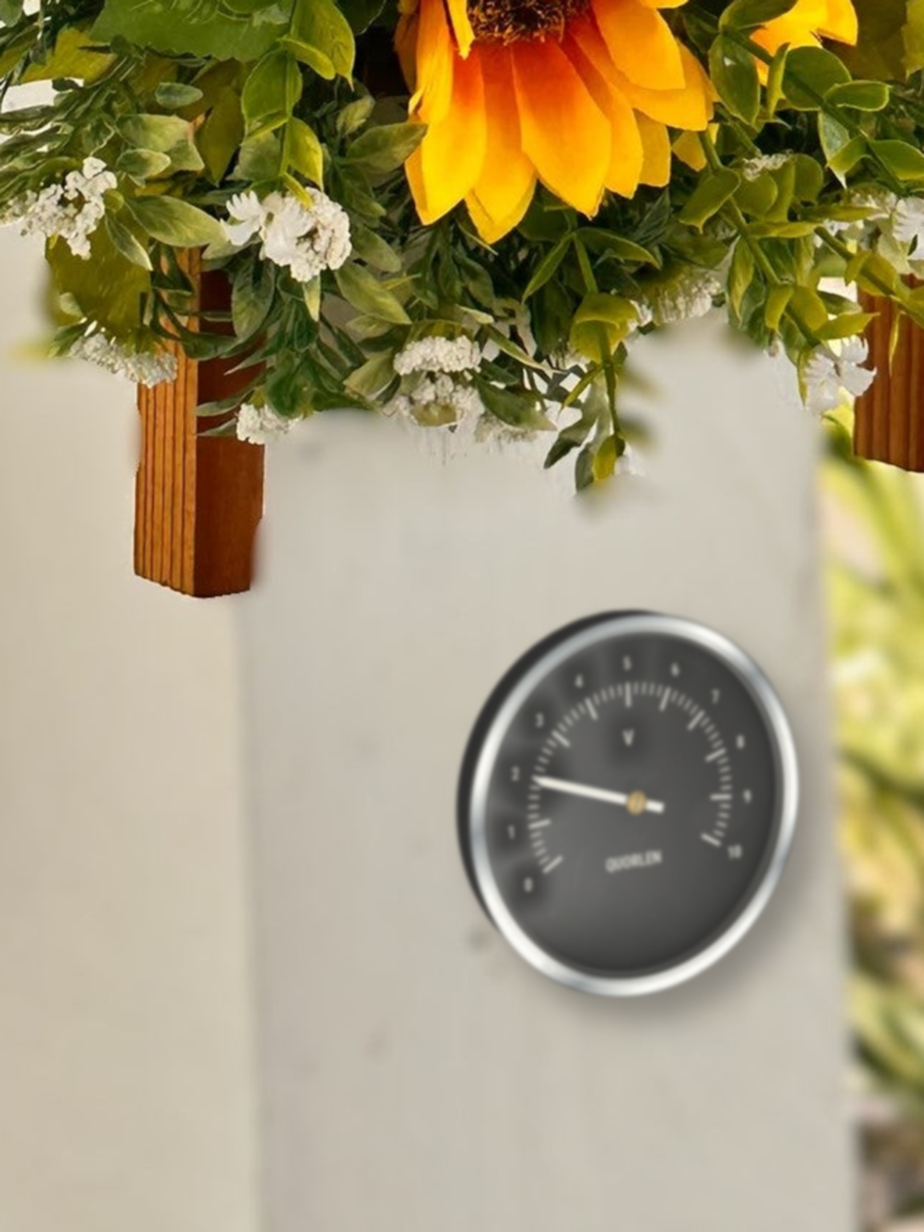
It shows 2
